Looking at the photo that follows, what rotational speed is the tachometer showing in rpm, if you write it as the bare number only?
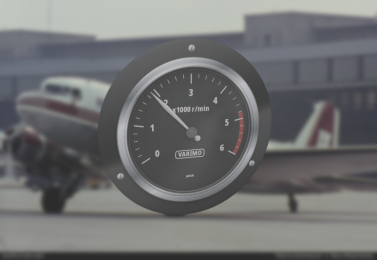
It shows 1900
